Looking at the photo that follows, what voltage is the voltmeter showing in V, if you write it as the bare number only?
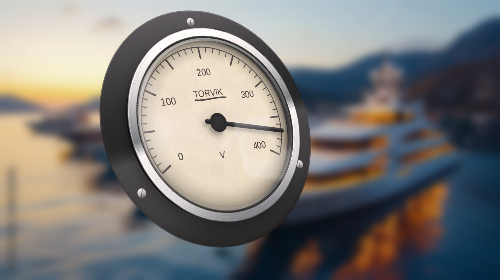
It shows 370
